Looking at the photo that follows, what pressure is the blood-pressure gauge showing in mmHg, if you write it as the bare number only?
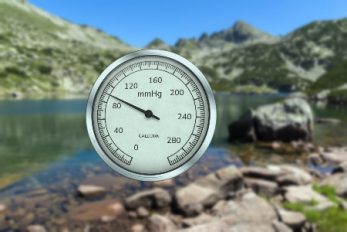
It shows 90
